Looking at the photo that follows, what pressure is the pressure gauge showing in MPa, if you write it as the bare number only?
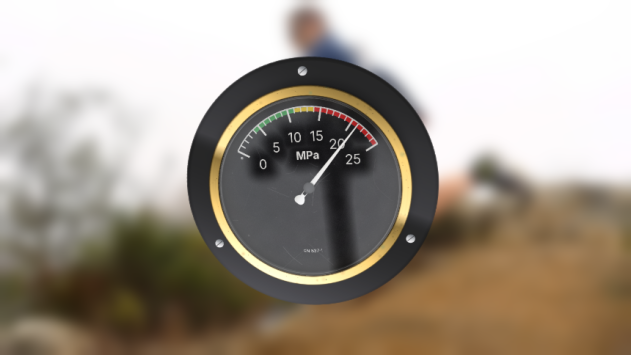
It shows 21
